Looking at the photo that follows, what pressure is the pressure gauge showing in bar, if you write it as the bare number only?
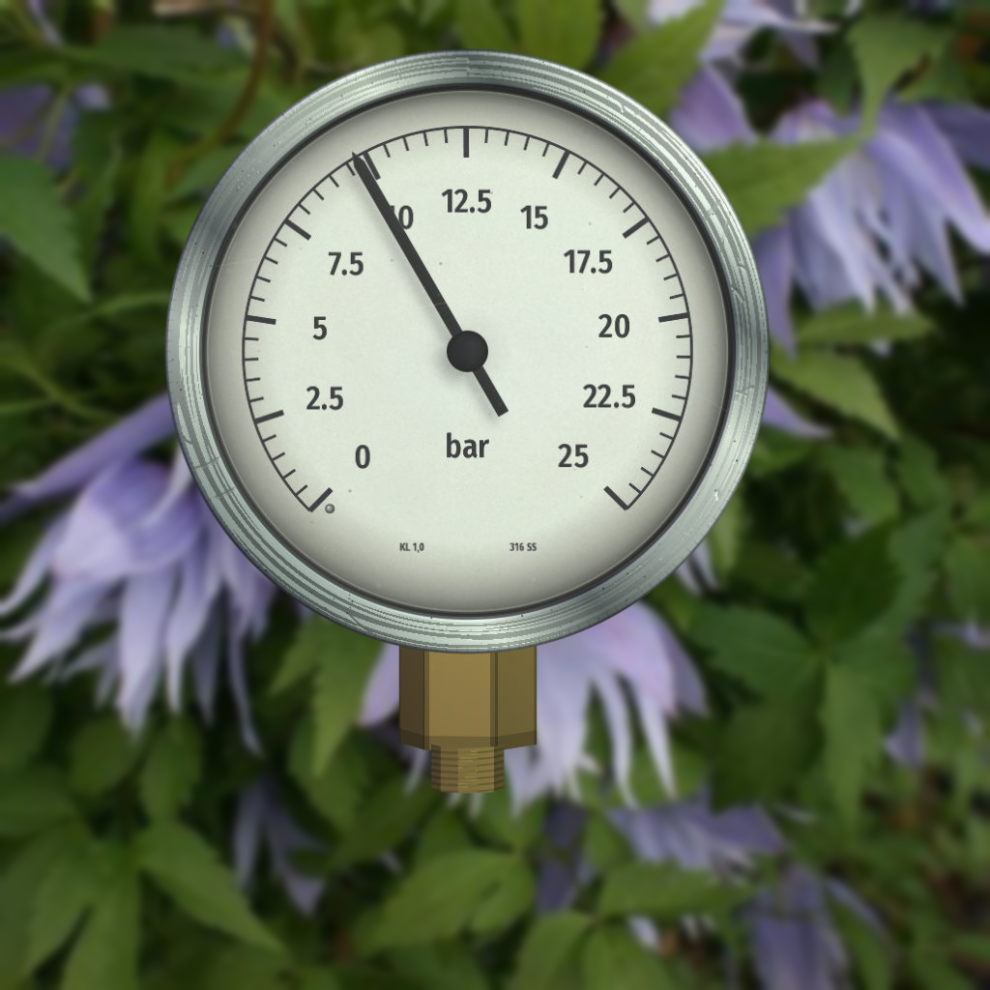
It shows 9.75
